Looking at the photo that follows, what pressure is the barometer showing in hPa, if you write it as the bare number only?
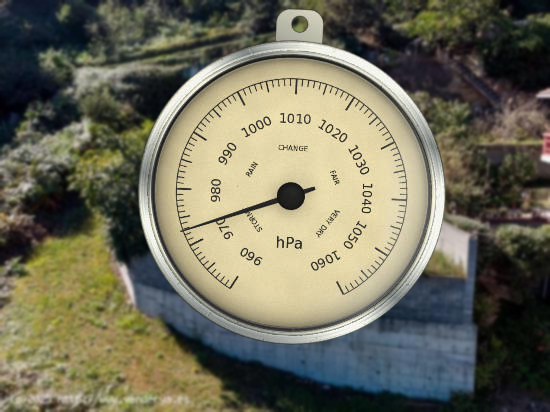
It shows 973
